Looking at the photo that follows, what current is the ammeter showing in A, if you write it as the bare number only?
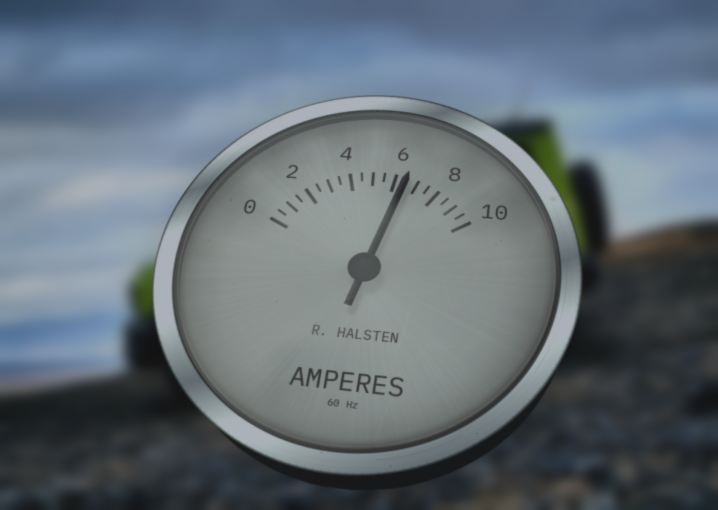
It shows 6.5
